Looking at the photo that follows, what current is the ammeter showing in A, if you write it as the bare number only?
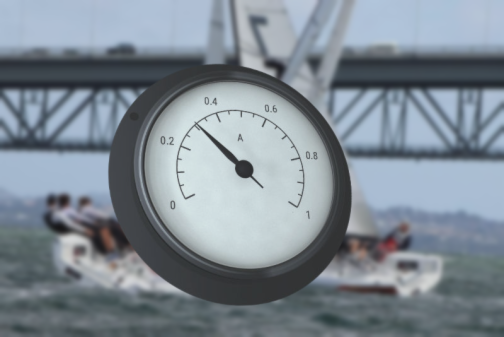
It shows 0.3
